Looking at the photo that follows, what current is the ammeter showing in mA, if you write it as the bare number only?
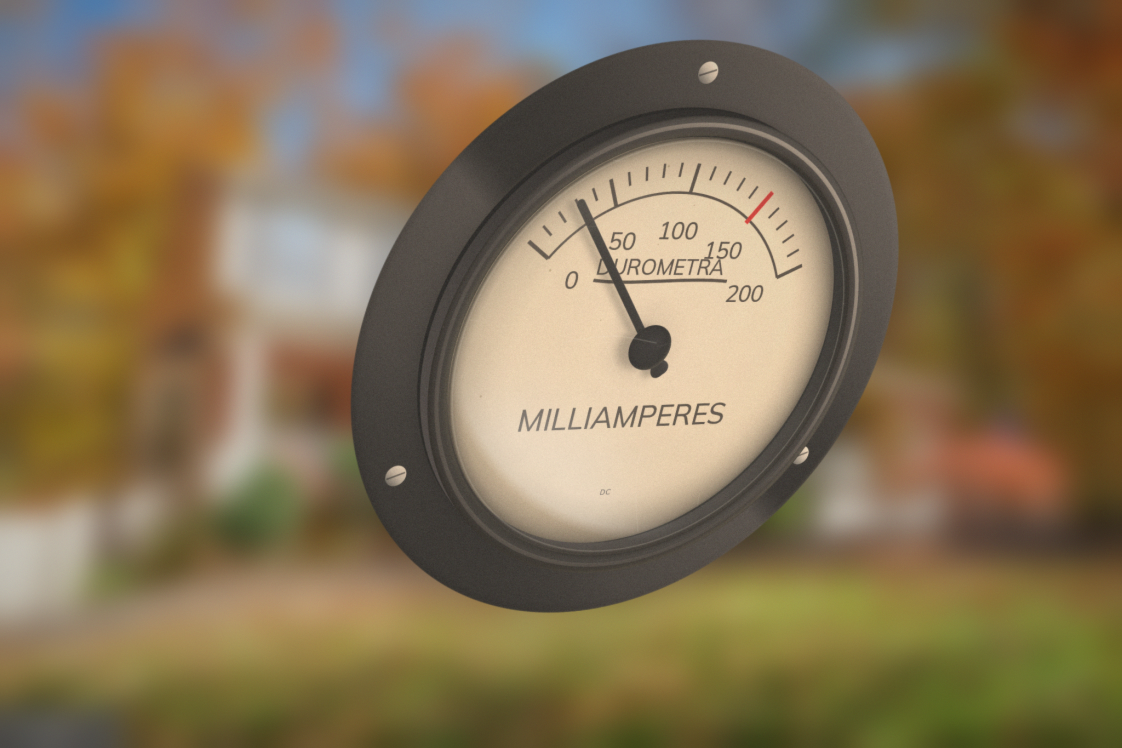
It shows 30
